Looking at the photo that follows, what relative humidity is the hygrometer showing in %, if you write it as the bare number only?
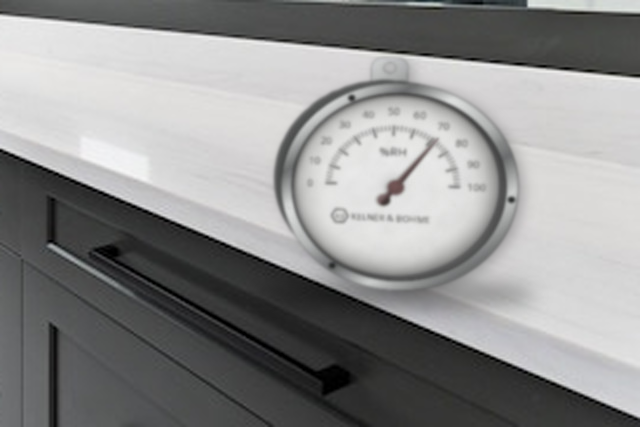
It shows 70
